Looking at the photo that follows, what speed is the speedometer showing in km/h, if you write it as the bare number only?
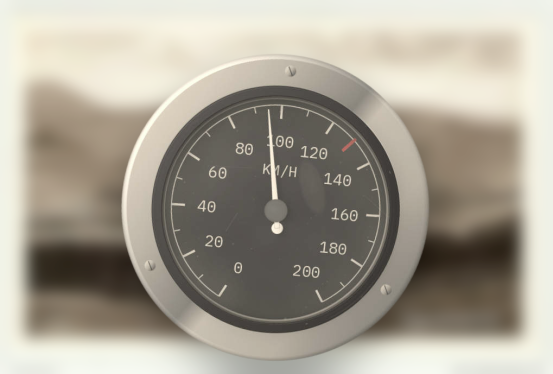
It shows 95
